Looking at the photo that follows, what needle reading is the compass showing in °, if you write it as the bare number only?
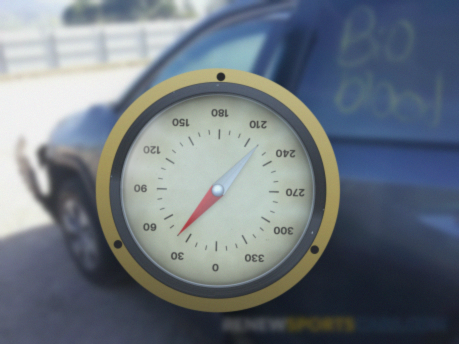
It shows 40
